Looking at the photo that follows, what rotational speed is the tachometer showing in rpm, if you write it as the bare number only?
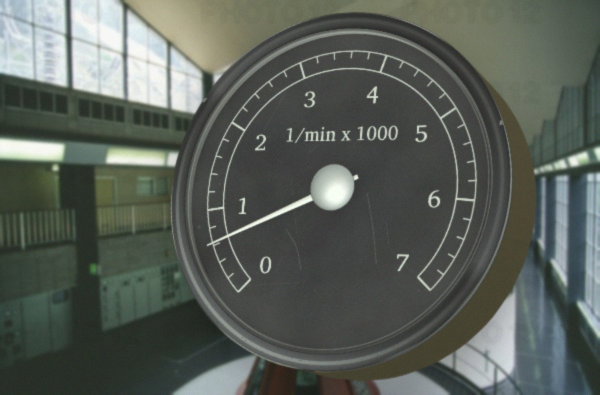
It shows 600
